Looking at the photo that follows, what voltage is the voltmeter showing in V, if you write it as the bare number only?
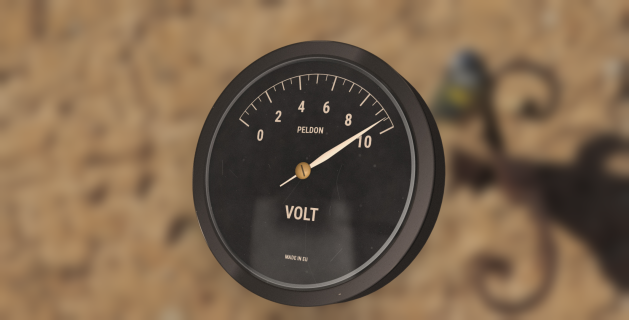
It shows 9.5
